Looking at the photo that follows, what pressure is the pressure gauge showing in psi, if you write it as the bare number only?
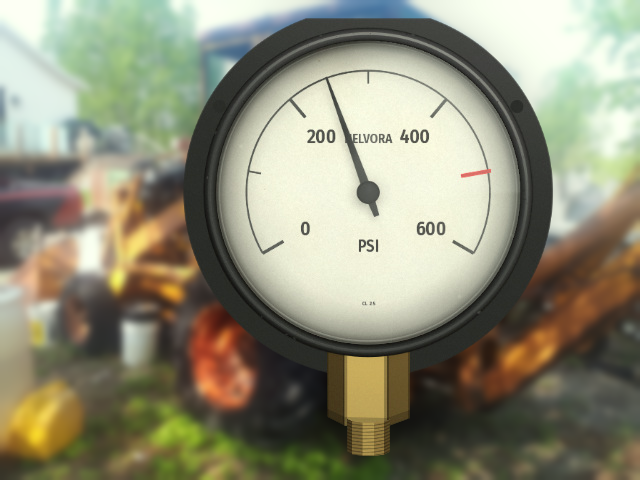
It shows 250
